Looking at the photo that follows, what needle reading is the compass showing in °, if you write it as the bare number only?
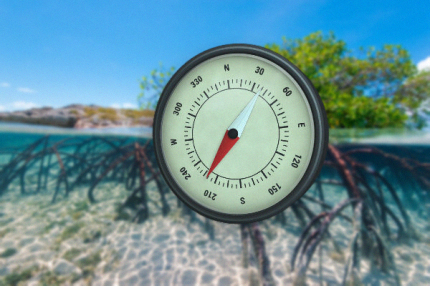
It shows 220
